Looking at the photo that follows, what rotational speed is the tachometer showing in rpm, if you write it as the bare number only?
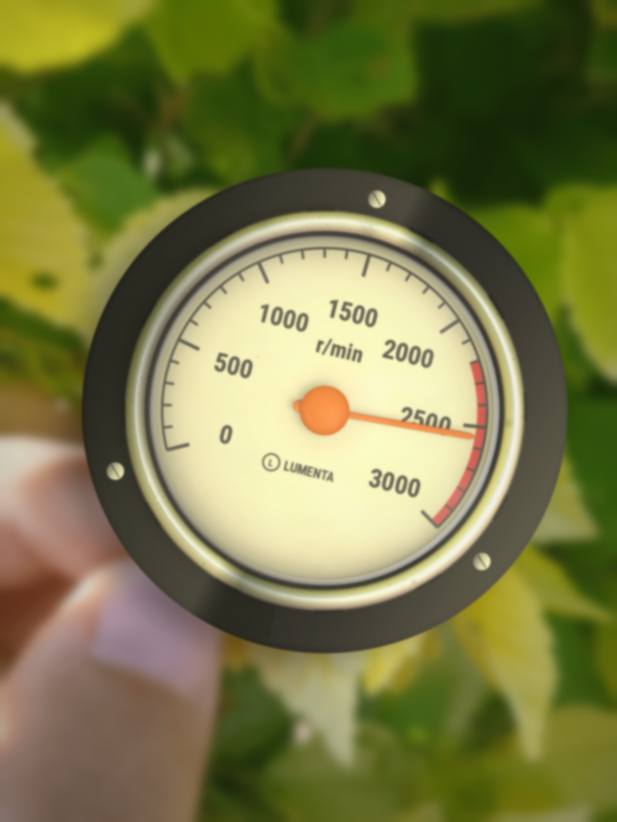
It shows 2550
